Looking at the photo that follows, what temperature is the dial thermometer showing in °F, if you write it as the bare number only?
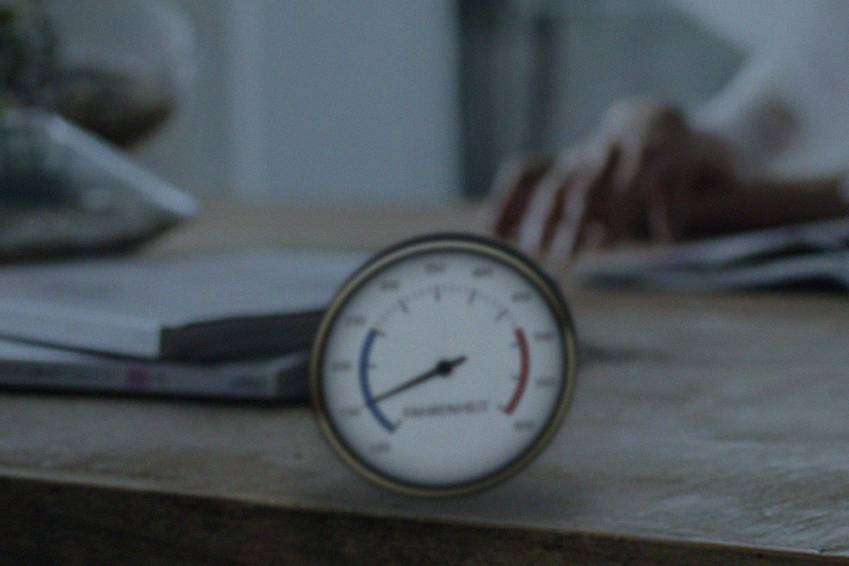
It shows 150
